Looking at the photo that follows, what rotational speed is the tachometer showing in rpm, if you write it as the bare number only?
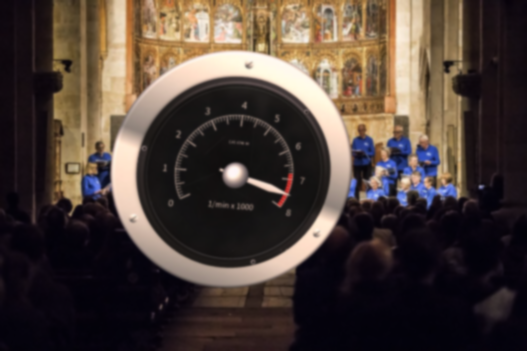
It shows 7500
